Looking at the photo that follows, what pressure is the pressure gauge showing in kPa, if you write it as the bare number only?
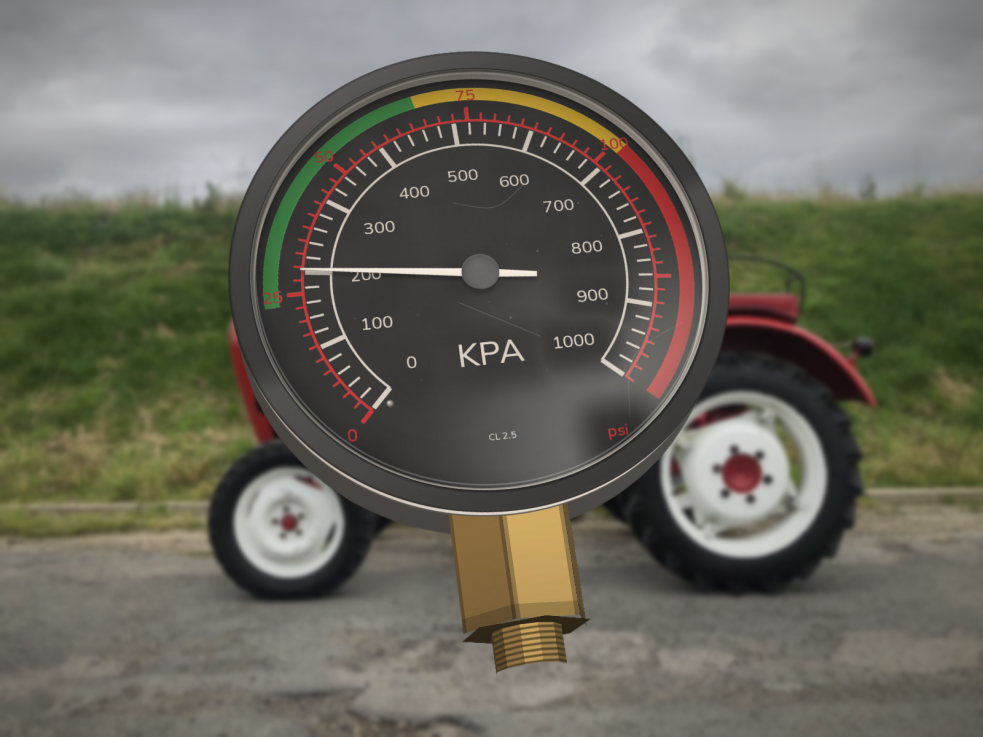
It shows 200
